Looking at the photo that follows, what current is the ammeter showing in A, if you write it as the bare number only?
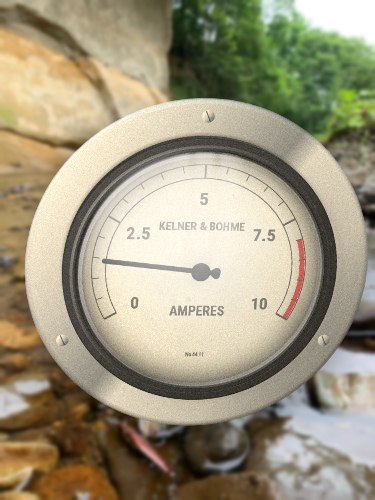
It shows 1.5
